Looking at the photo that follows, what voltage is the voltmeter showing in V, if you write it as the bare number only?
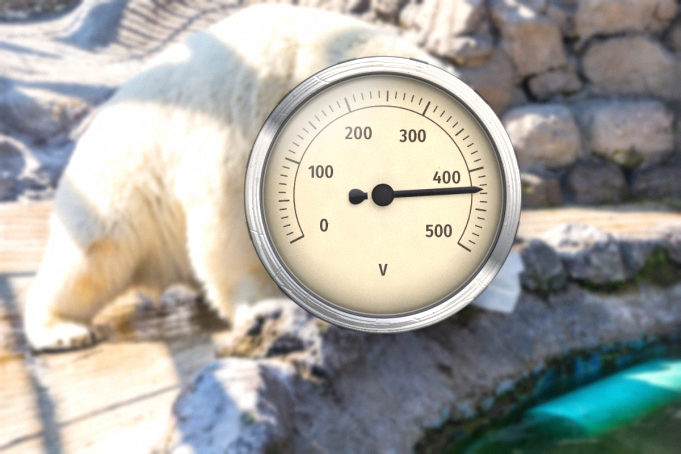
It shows 425
